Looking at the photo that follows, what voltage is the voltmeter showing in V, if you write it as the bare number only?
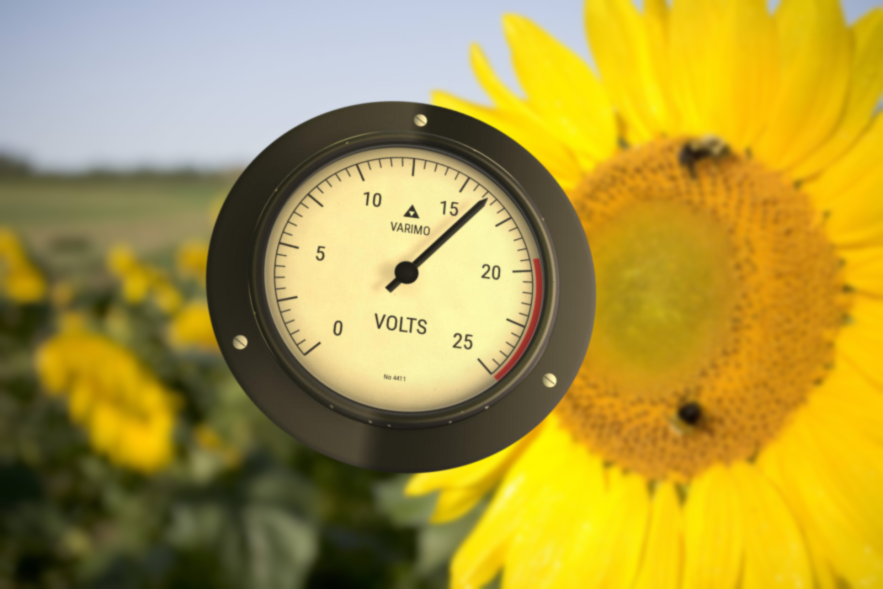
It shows 16.25
